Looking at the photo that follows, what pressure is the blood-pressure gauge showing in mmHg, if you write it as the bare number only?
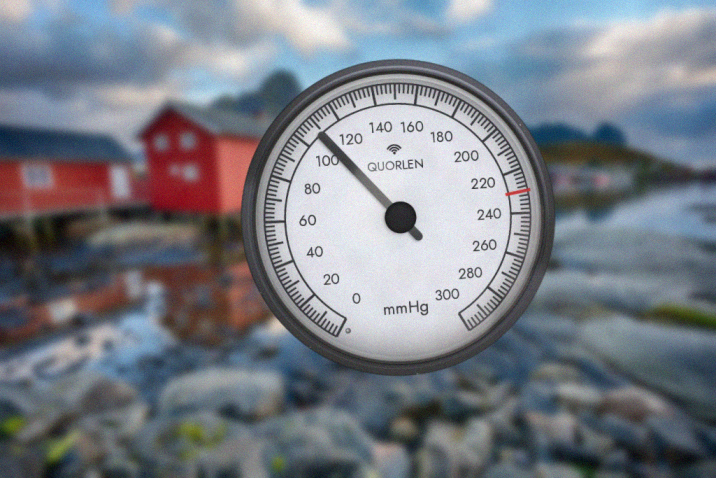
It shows 108
